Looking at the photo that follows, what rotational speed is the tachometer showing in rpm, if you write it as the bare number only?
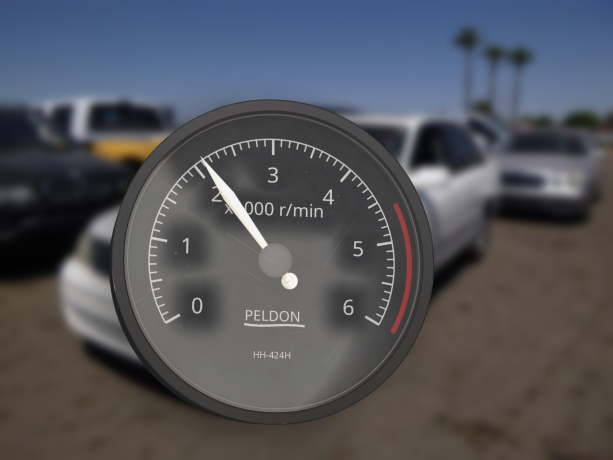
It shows 2100
